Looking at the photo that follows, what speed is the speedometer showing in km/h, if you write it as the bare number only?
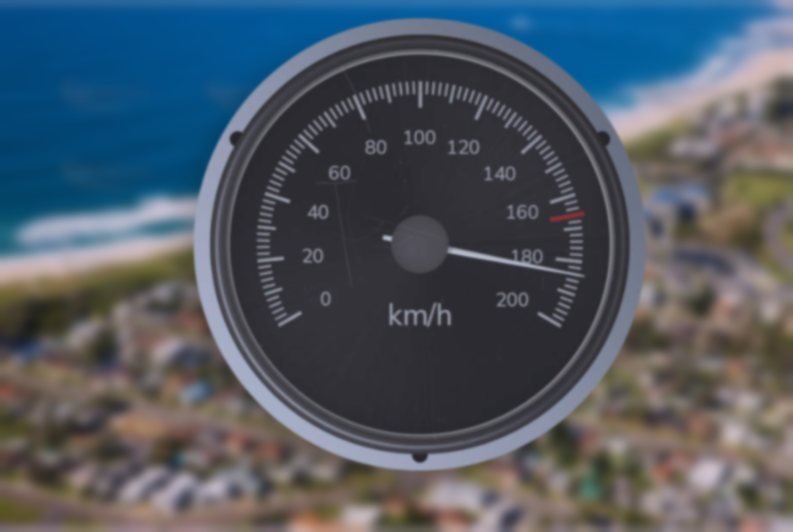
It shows 184
